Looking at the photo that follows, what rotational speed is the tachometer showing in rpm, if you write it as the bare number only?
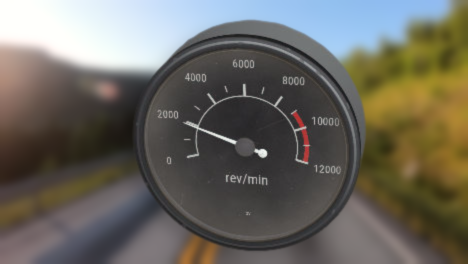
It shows 2000
